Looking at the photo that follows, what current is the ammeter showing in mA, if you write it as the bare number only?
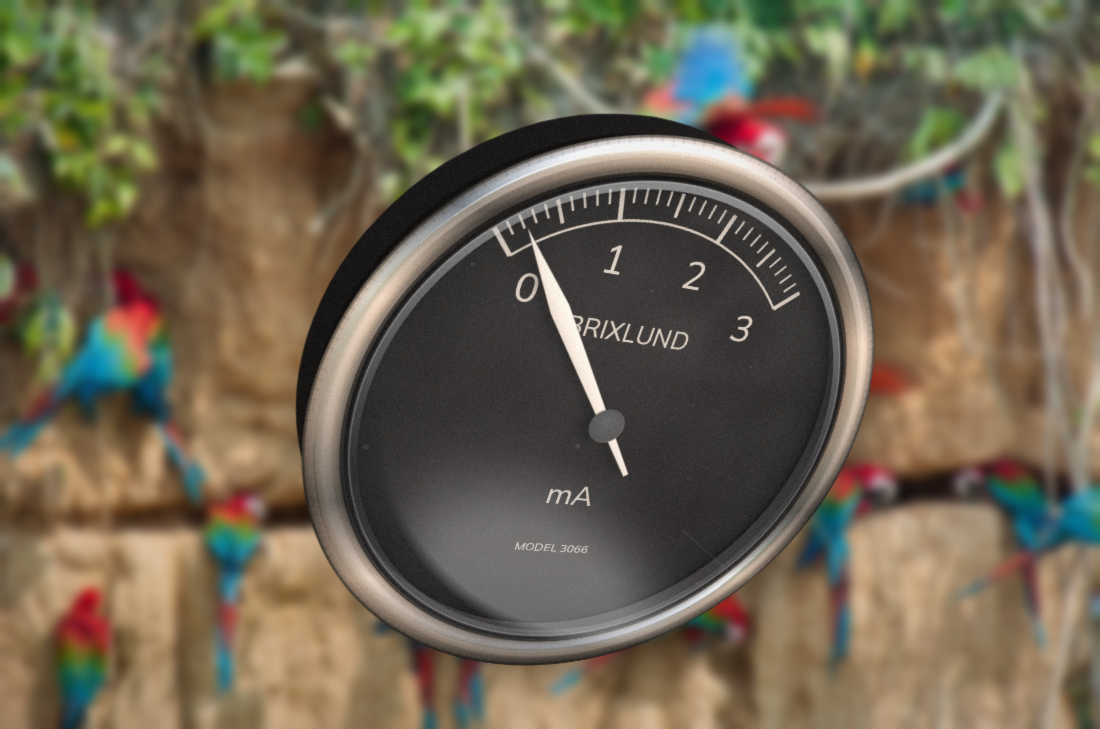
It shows 0.2
